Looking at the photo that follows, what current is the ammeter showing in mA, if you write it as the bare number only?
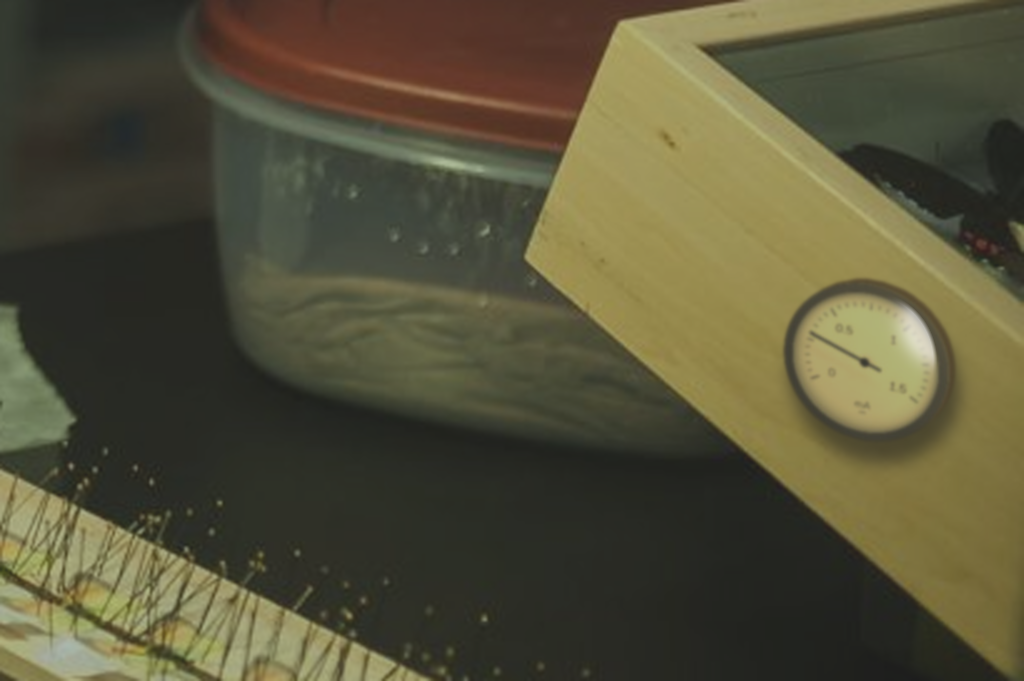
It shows 0.3
